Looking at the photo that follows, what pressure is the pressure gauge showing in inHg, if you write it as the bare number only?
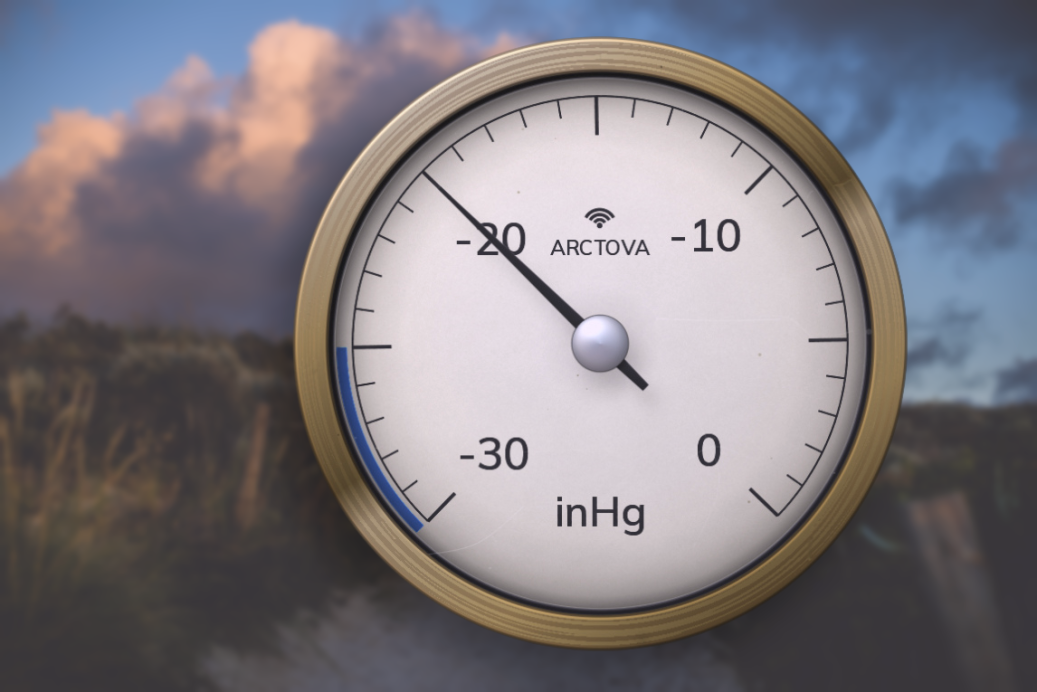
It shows -20
